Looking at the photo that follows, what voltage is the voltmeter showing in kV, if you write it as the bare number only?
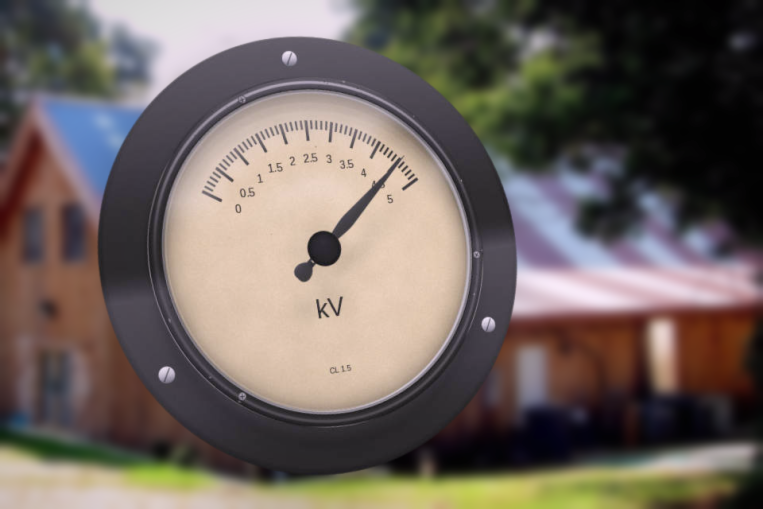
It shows 4.5
